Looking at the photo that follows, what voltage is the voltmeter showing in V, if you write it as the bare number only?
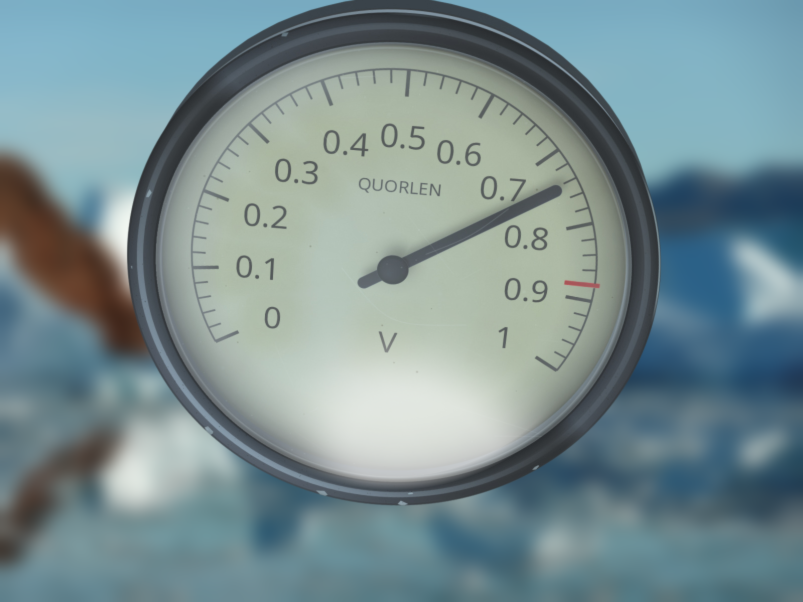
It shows 0.74
